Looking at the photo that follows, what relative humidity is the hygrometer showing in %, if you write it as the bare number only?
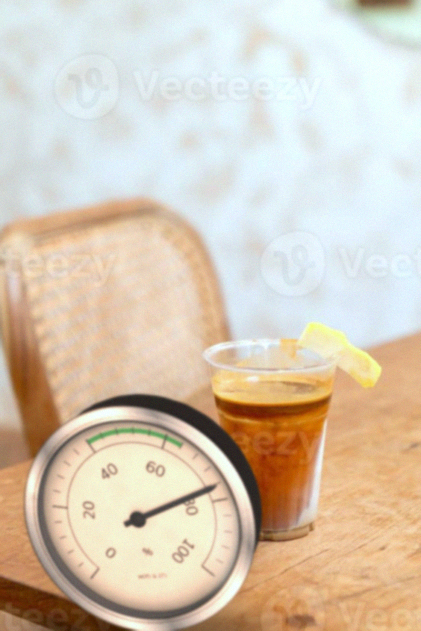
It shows 76
